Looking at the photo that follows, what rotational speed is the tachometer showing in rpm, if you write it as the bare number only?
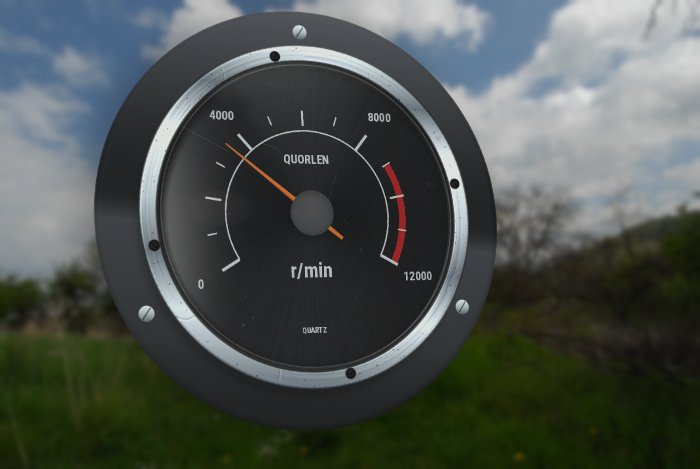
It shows 3500
